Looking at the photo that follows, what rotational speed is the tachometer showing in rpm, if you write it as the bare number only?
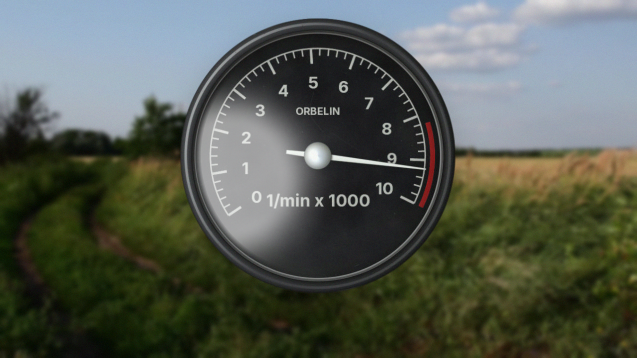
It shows 9200
